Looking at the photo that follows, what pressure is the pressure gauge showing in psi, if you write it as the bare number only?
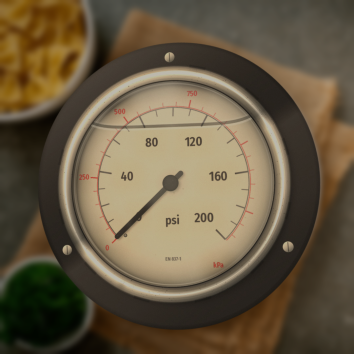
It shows 0
